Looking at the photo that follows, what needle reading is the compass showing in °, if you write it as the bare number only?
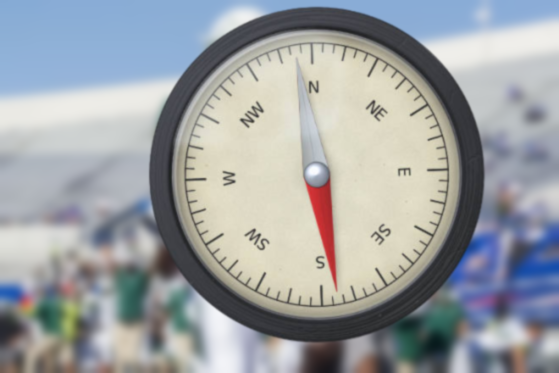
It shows 172.5
